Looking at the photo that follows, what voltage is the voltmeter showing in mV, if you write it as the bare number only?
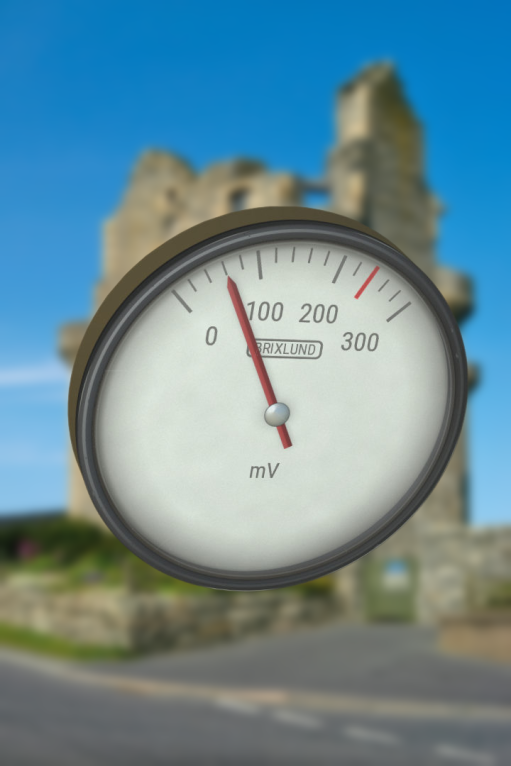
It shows 60
